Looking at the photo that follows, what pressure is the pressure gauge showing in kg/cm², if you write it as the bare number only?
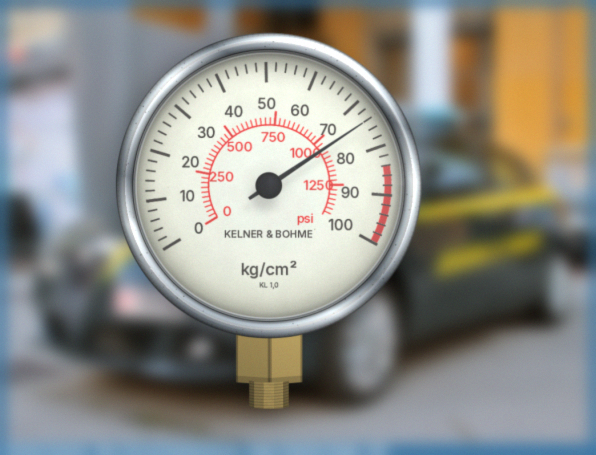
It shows 74
